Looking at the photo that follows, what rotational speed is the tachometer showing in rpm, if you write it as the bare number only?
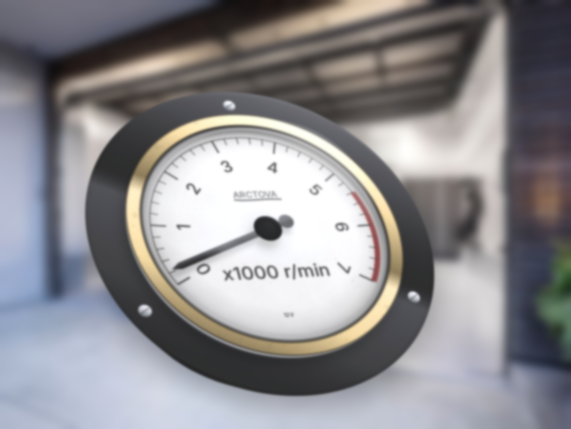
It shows 200
